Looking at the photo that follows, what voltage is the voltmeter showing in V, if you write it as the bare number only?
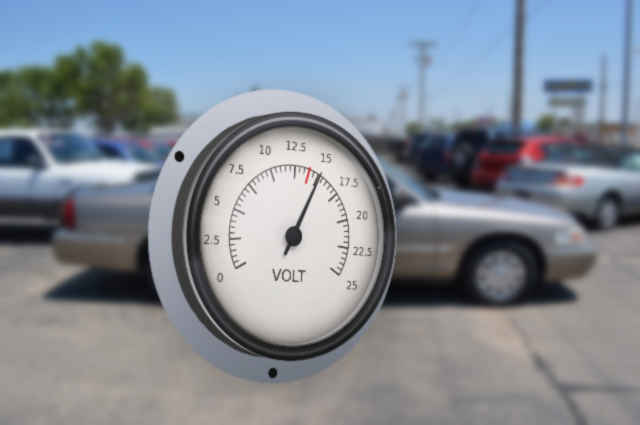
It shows 15
